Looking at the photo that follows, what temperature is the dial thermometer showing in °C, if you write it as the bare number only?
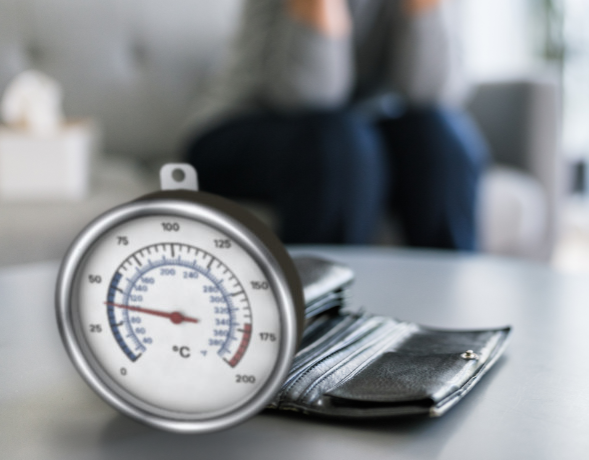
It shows 40
